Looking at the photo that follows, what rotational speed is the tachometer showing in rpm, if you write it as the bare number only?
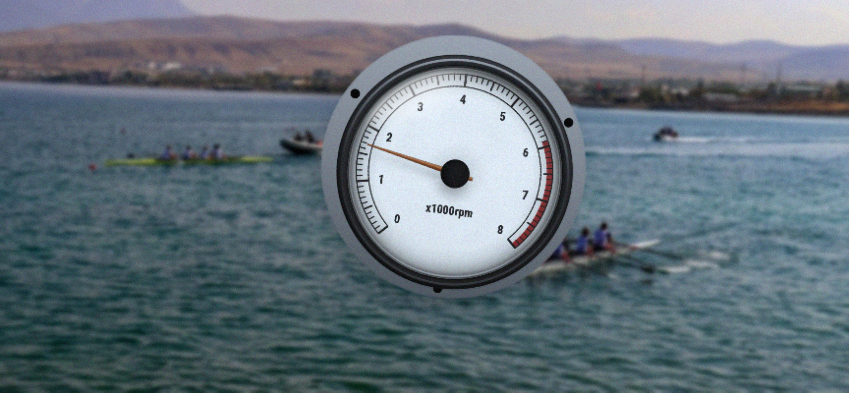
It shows 1700
